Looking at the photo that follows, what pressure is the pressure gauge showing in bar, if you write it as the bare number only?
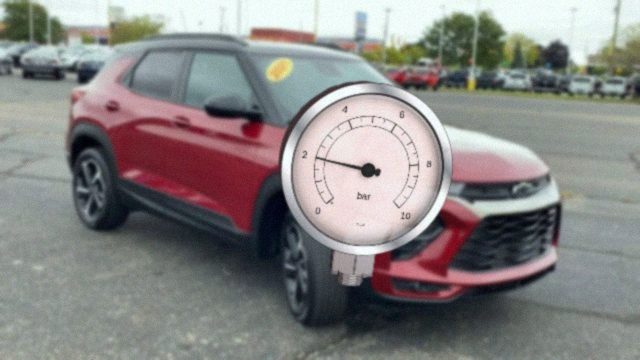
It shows 2
